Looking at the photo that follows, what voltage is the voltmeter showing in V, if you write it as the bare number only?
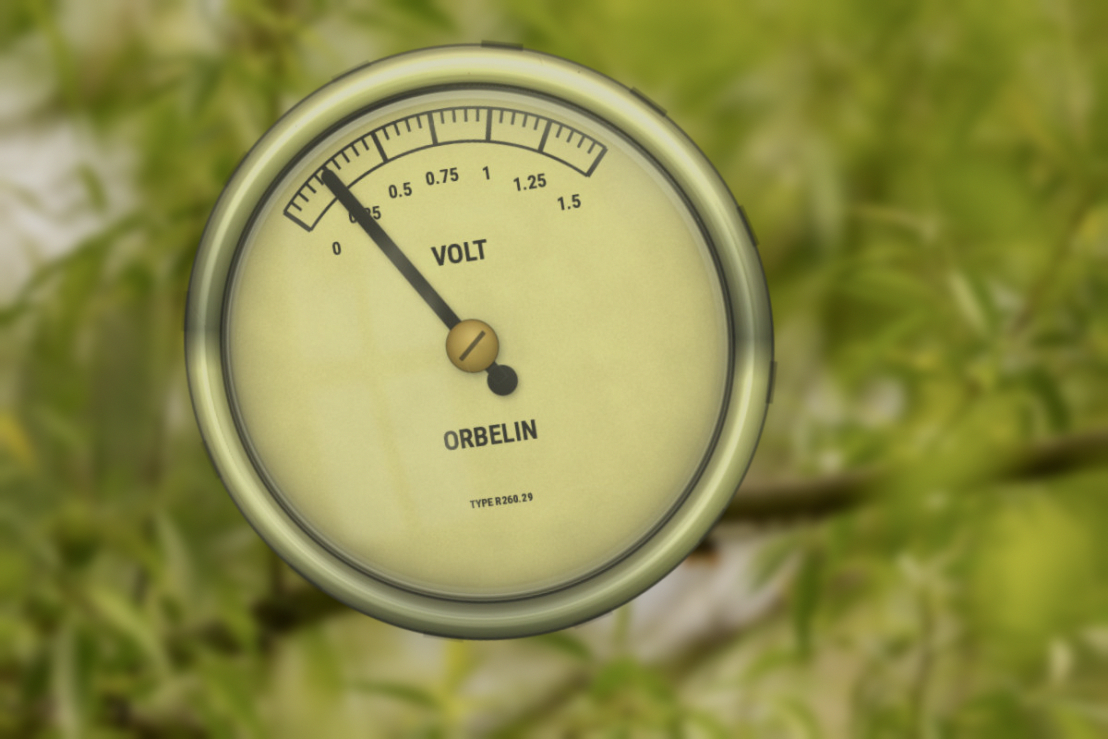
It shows 0.25
